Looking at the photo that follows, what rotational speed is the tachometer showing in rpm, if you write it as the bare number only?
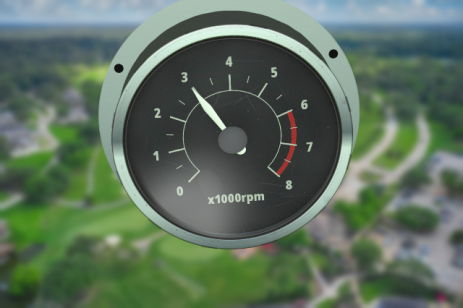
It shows 3000
